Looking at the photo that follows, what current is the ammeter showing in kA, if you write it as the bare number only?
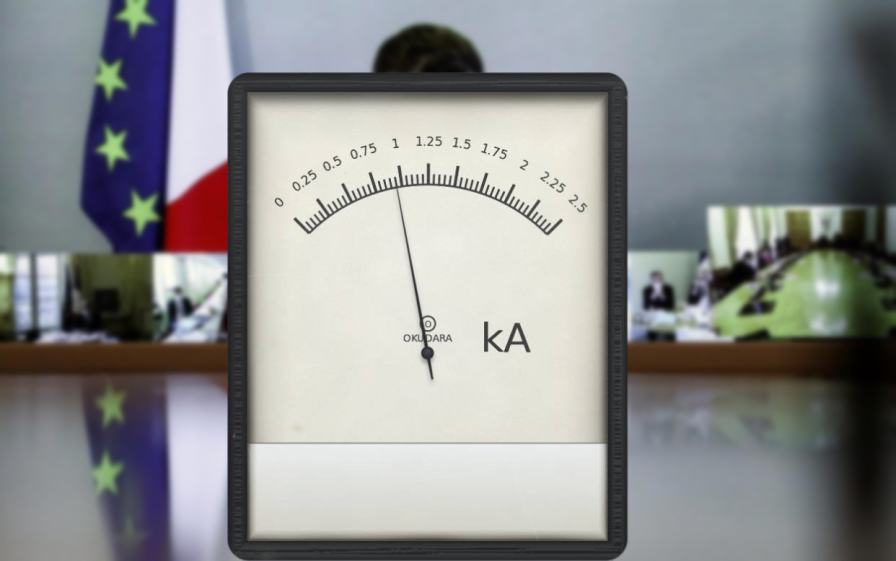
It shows 0.95
